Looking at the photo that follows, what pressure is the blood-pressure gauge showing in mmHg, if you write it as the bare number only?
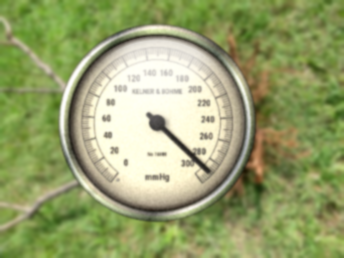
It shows 290
